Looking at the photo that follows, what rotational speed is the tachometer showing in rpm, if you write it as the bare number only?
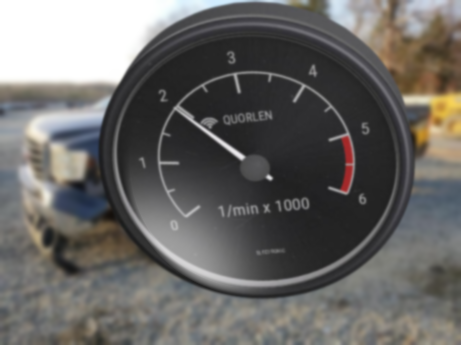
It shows 2000
